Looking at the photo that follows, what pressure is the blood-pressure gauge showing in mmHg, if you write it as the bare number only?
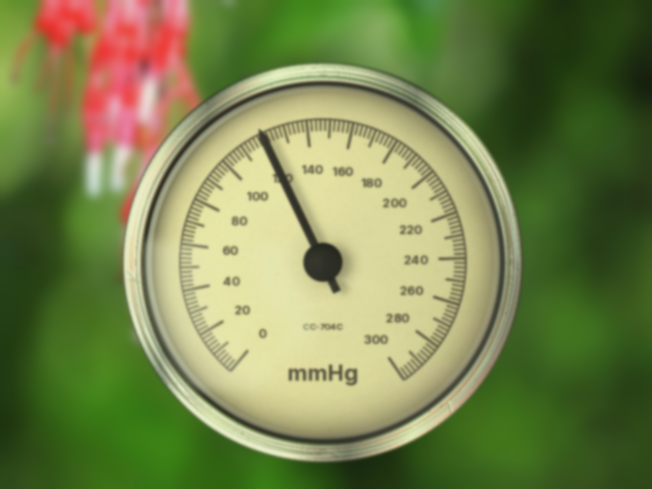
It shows 120
